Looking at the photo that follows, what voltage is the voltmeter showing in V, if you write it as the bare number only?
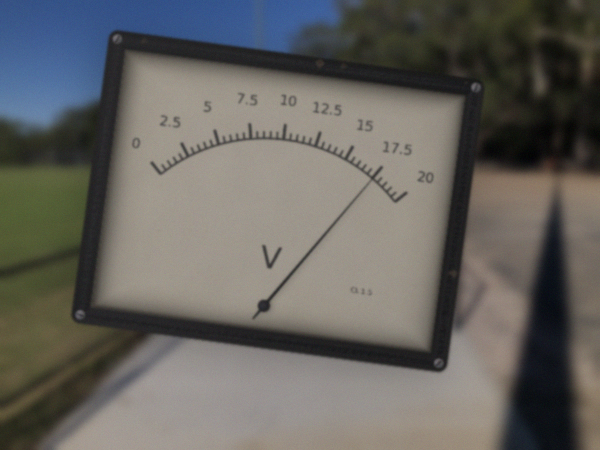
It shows 17.5
